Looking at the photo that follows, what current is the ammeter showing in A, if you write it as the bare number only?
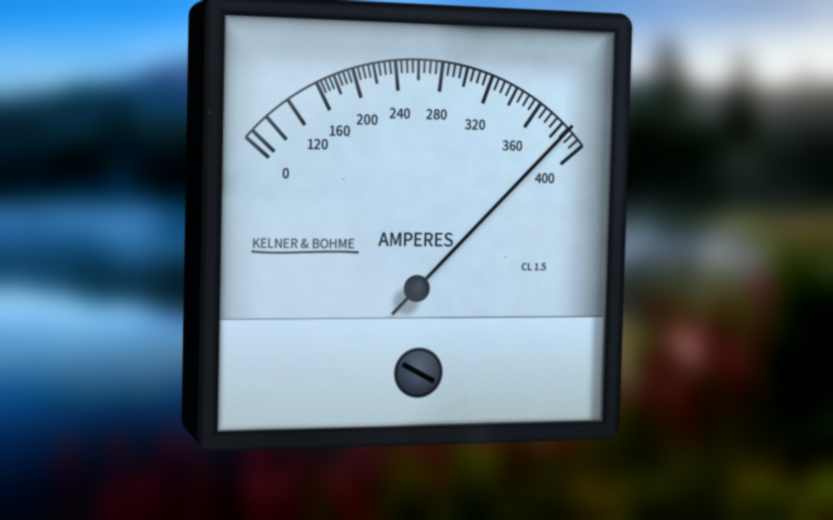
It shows 385
